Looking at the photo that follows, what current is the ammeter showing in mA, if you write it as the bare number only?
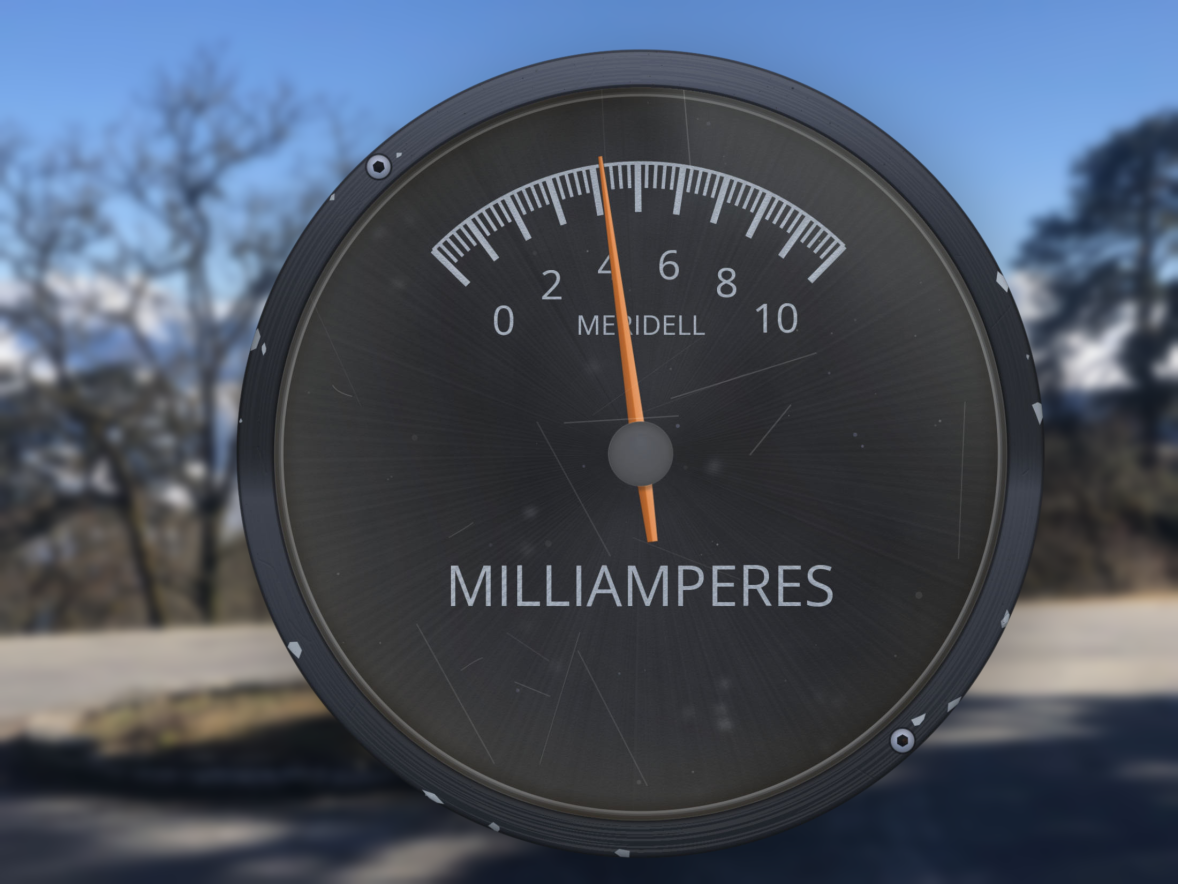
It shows 4.2
